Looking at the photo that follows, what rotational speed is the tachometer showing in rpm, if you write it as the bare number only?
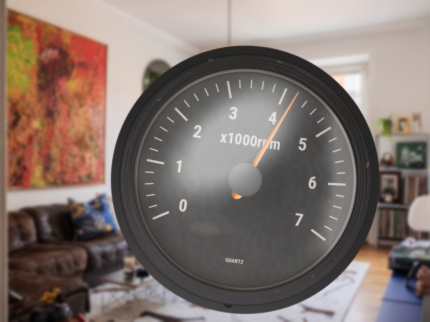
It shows 4200
